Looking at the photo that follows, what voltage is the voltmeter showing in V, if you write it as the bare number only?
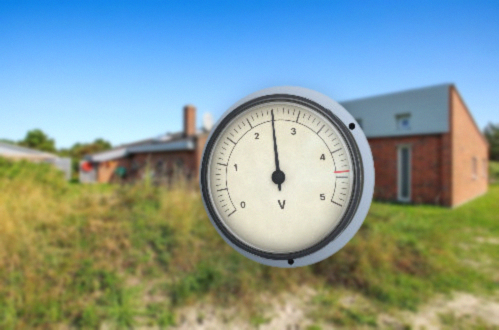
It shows 2.5
